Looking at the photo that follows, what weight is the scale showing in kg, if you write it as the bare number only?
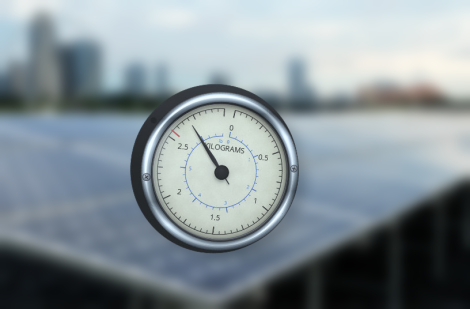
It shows 2.7
